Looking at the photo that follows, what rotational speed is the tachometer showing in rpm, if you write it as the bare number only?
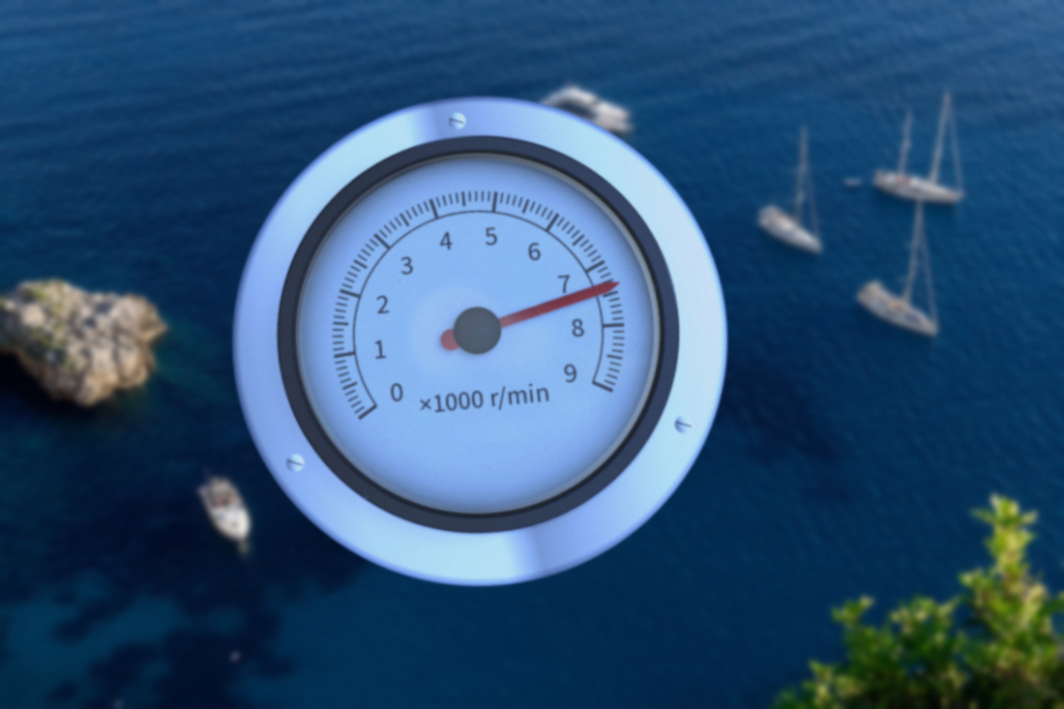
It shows 7400
